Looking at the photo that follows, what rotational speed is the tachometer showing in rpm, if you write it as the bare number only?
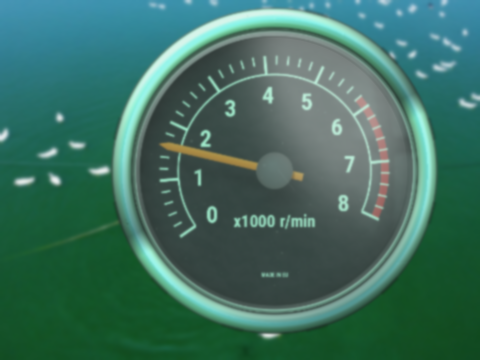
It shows 1600
